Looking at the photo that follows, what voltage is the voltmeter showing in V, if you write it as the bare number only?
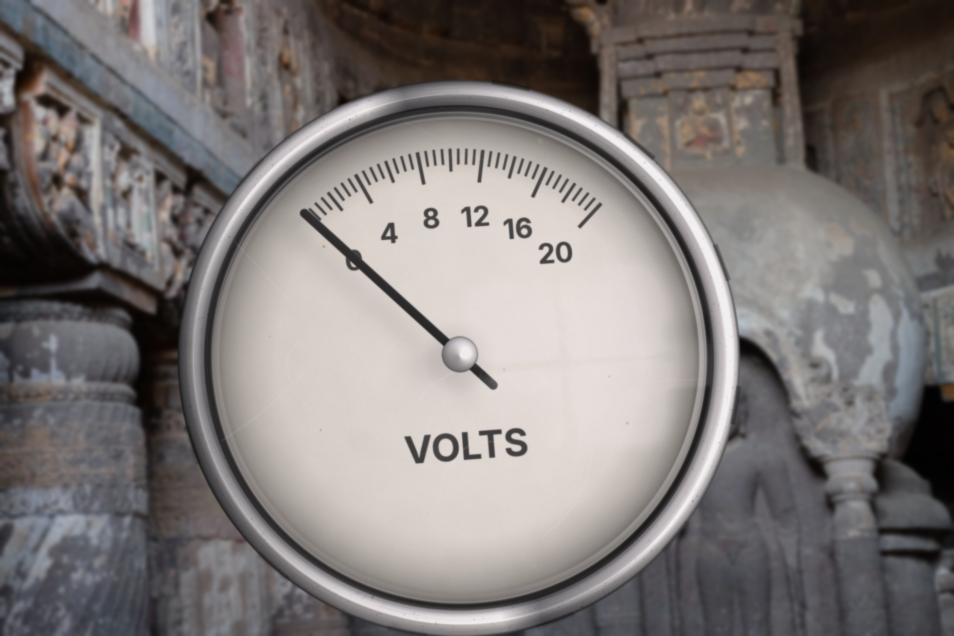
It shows 0
